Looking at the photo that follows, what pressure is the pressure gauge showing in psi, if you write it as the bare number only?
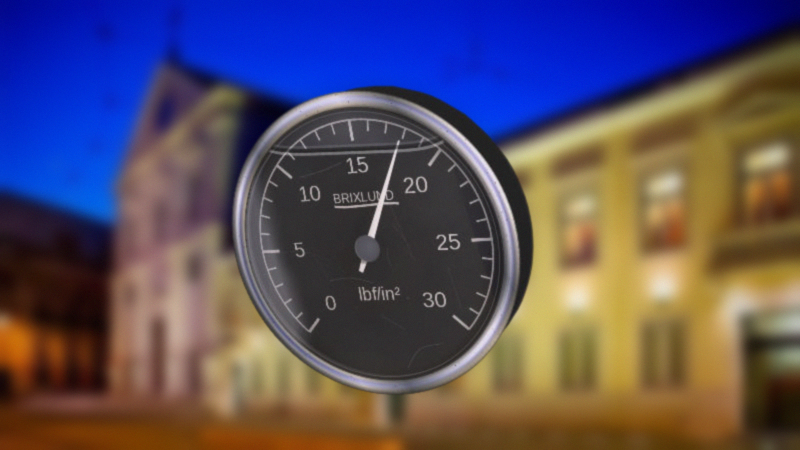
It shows 18
